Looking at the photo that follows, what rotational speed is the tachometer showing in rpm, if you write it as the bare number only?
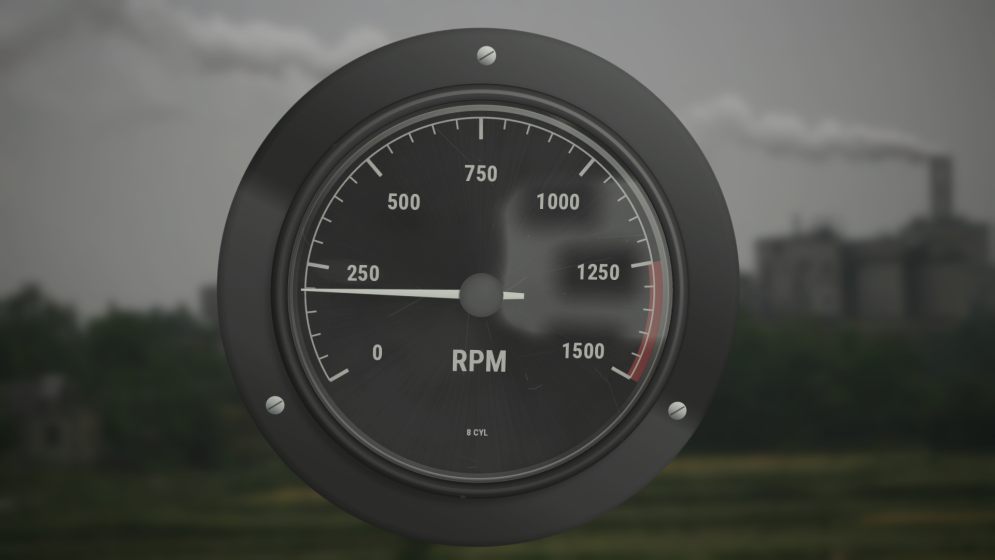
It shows 200
